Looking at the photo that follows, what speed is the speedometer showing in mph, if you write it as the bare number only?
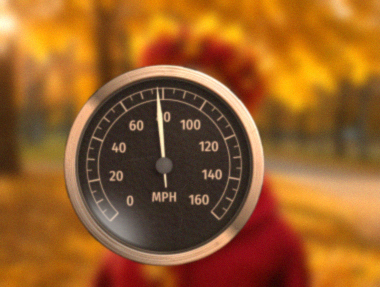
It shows 77.5
